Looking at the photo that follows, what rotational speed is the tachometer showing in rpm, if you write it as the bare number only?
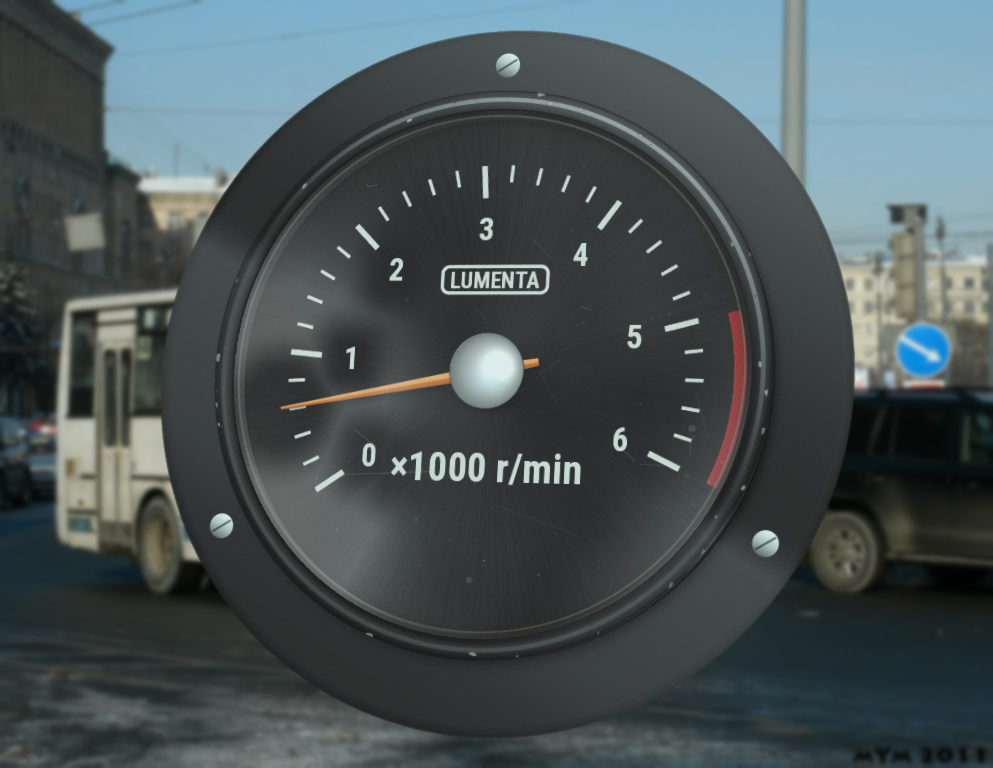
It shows 600
